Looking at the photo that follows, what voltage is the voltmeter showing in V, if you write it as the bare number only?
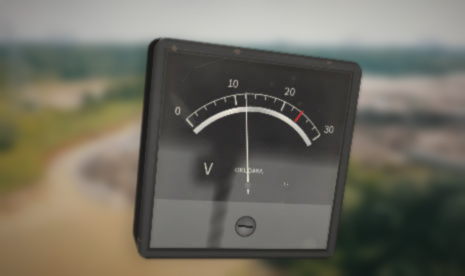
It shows 12
